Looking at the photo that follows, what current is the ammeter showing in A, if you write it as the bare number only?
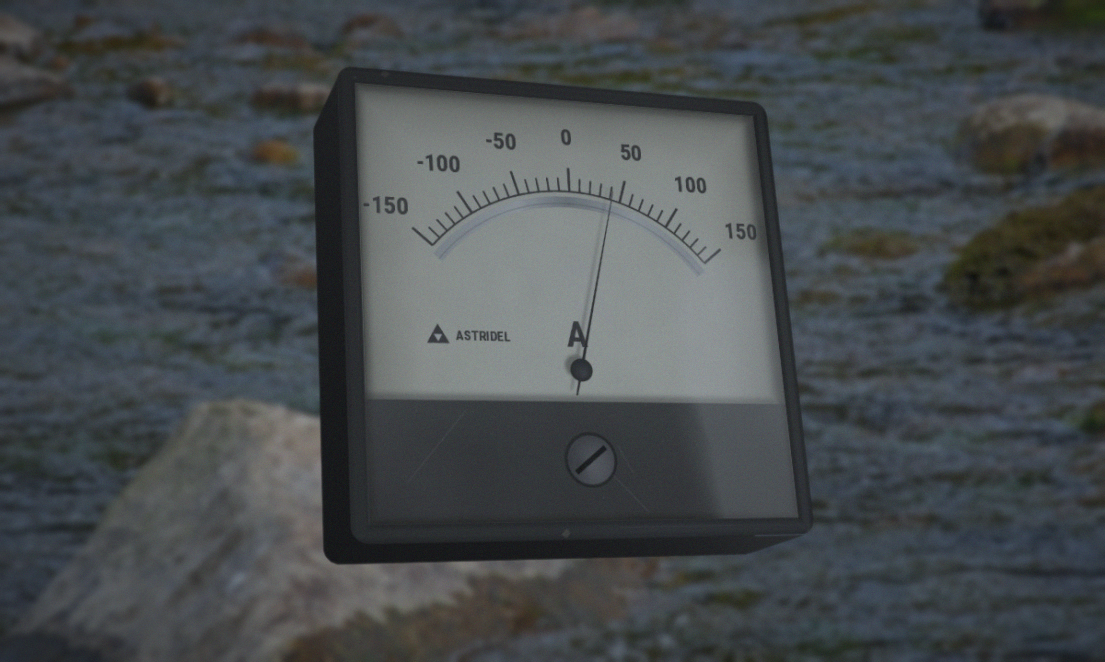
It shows 40
